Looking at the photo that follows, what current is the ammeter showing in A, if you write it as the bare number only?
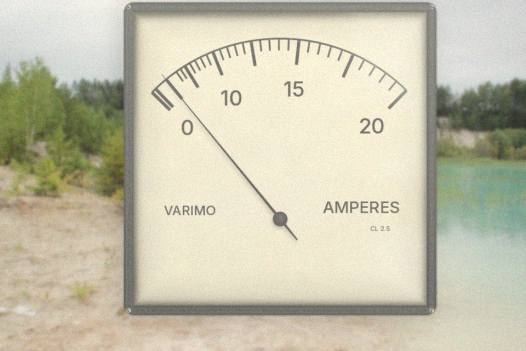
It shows 5
